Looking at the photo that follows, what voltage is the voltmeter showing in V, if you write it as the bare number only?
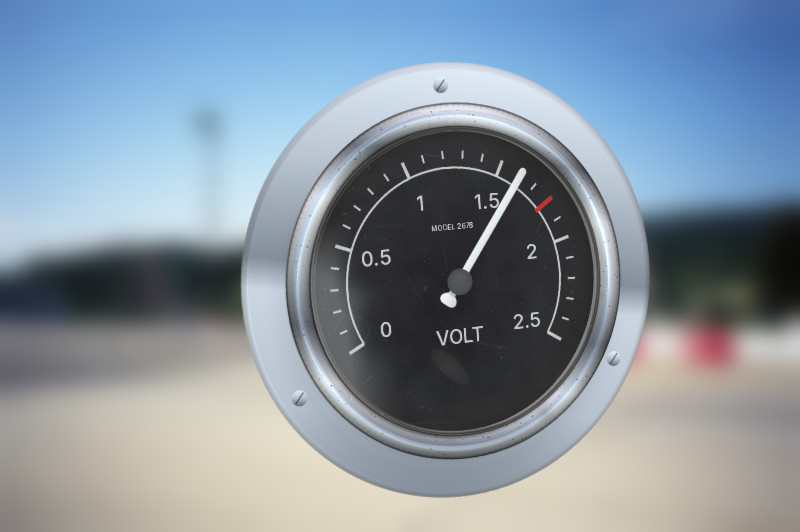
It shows 1.6
